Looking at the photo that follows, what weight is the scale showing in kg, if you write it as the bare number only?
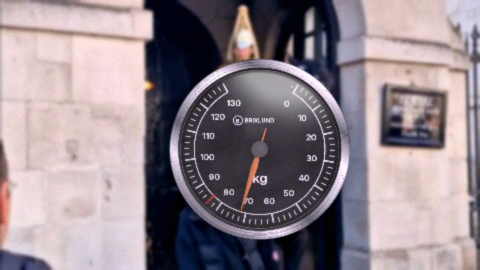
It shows 72
